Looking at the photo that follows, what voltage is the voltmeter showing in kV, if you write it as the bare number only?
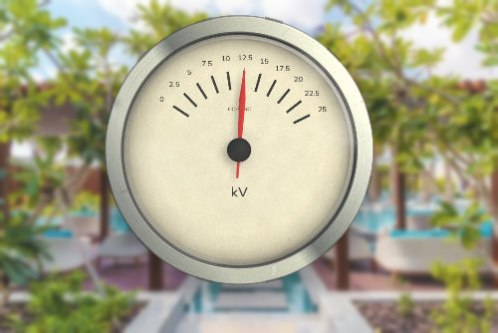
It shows 12.5
